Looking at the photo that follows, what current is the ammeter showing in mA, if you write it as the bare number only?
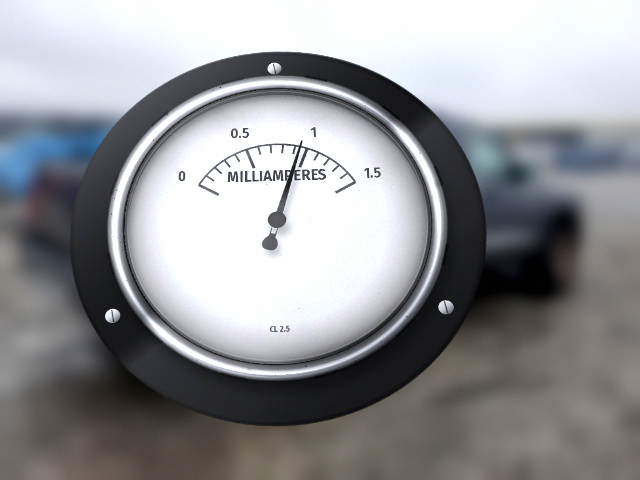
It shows 0.95
